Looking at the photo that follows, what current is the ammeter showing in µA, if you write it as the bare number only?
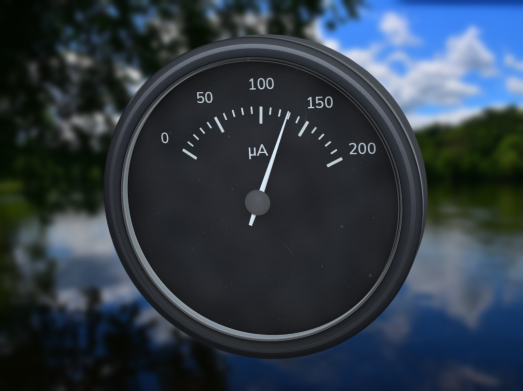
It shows 130
